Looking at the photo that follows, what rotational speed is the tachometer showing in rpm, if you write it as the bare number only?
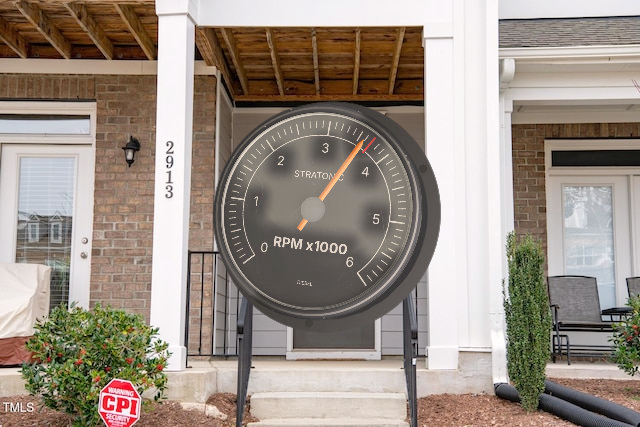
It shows 3600
